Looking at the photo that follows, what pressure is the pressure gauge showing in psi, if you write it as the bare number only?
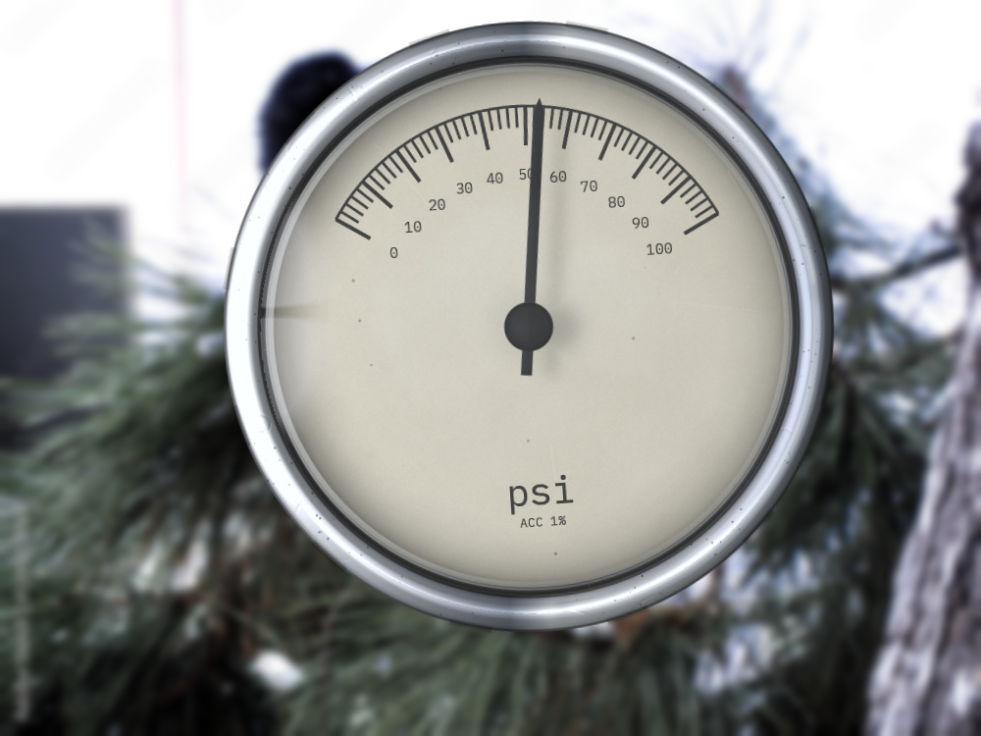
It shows 53
